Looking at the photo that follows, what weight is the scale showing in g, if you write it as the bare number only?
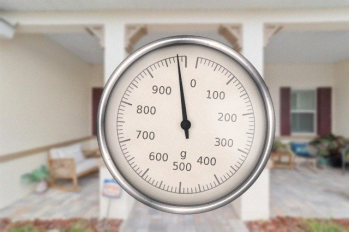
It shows 980
